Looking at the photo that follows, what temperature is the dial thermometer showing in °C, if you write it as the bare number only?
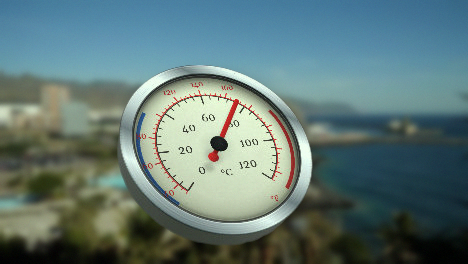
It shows 76
